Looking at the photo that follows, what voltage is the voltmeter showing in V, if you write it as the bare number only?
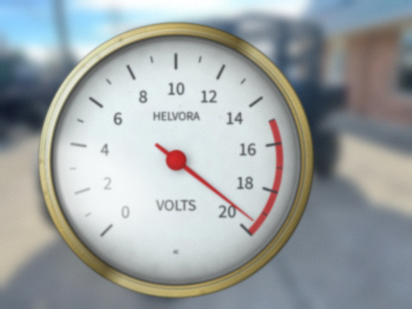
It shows 19.5
